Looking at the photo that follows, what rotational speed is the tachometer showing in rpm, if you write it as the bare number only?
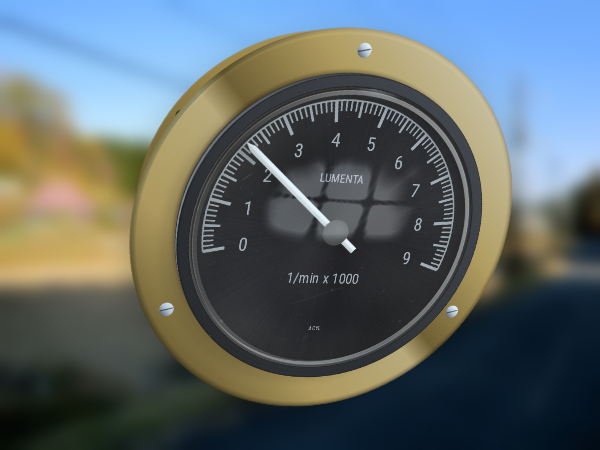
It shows 2200
